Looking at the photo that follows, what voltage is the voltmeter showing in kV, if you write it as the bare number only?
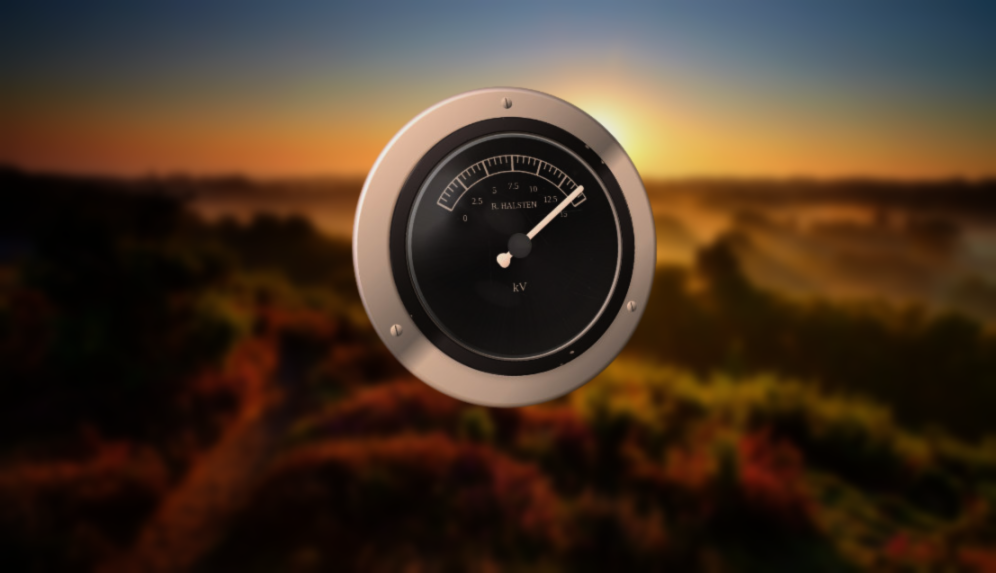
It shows 14
